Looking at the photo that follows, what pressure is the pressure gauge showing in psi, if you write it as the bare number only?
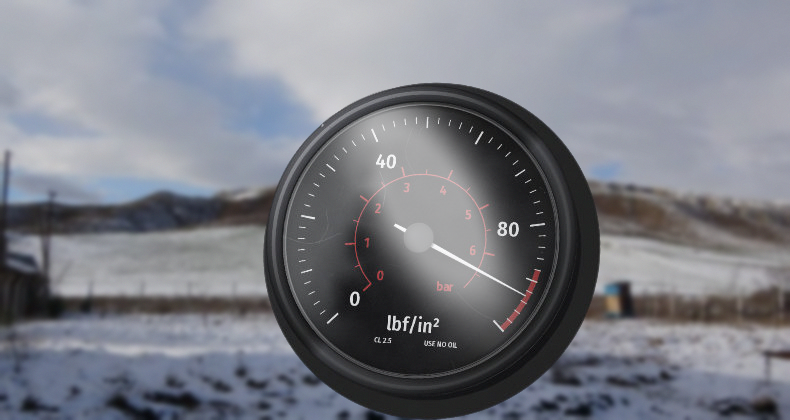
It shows 93
